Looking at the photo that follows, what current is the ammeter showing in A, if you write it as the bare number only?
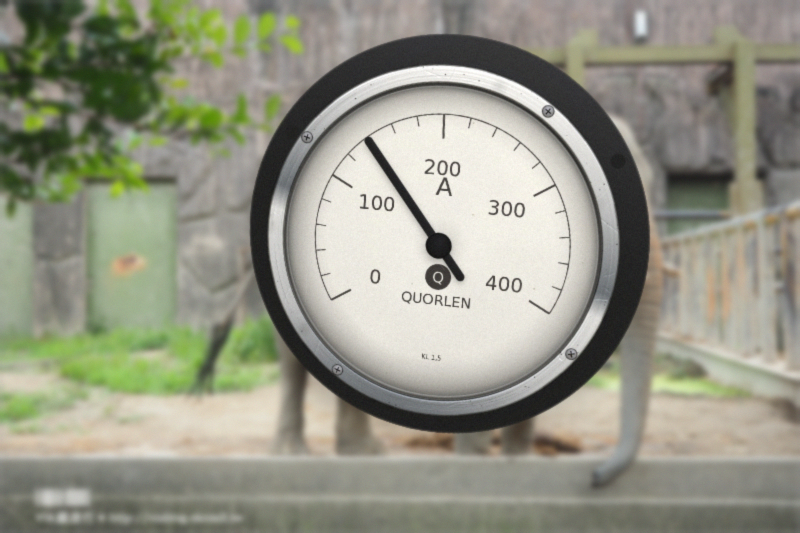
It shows 140
